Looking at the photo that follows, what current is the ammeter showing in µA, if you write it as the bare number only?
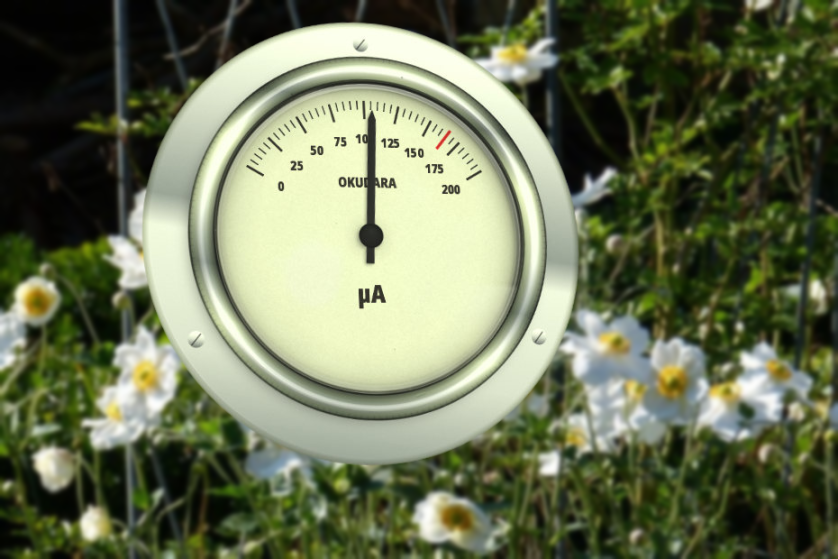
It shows 105
